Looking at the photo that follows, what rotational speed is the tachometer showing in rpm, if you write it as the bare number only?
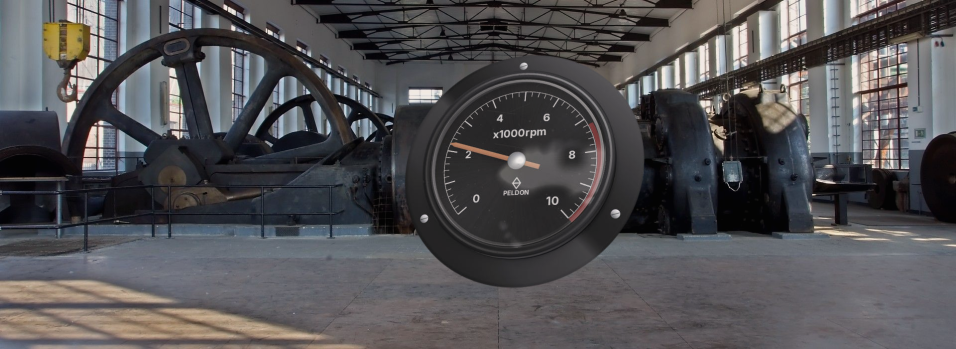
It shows 2200
